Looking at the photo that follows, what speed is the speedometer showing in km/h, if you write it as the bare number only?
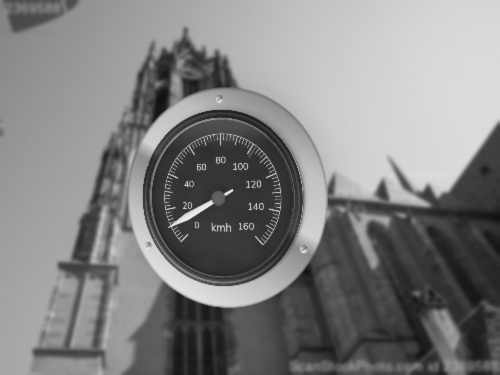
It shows 10
